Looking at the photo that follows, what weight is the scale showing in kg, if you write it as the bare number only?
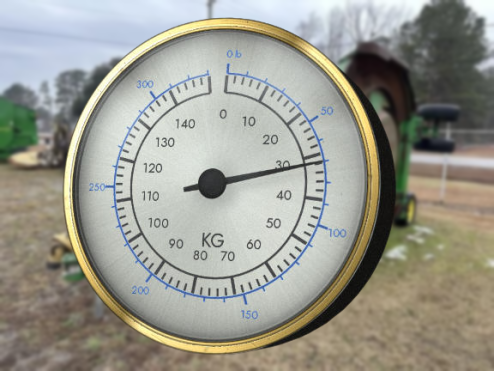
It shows 32
